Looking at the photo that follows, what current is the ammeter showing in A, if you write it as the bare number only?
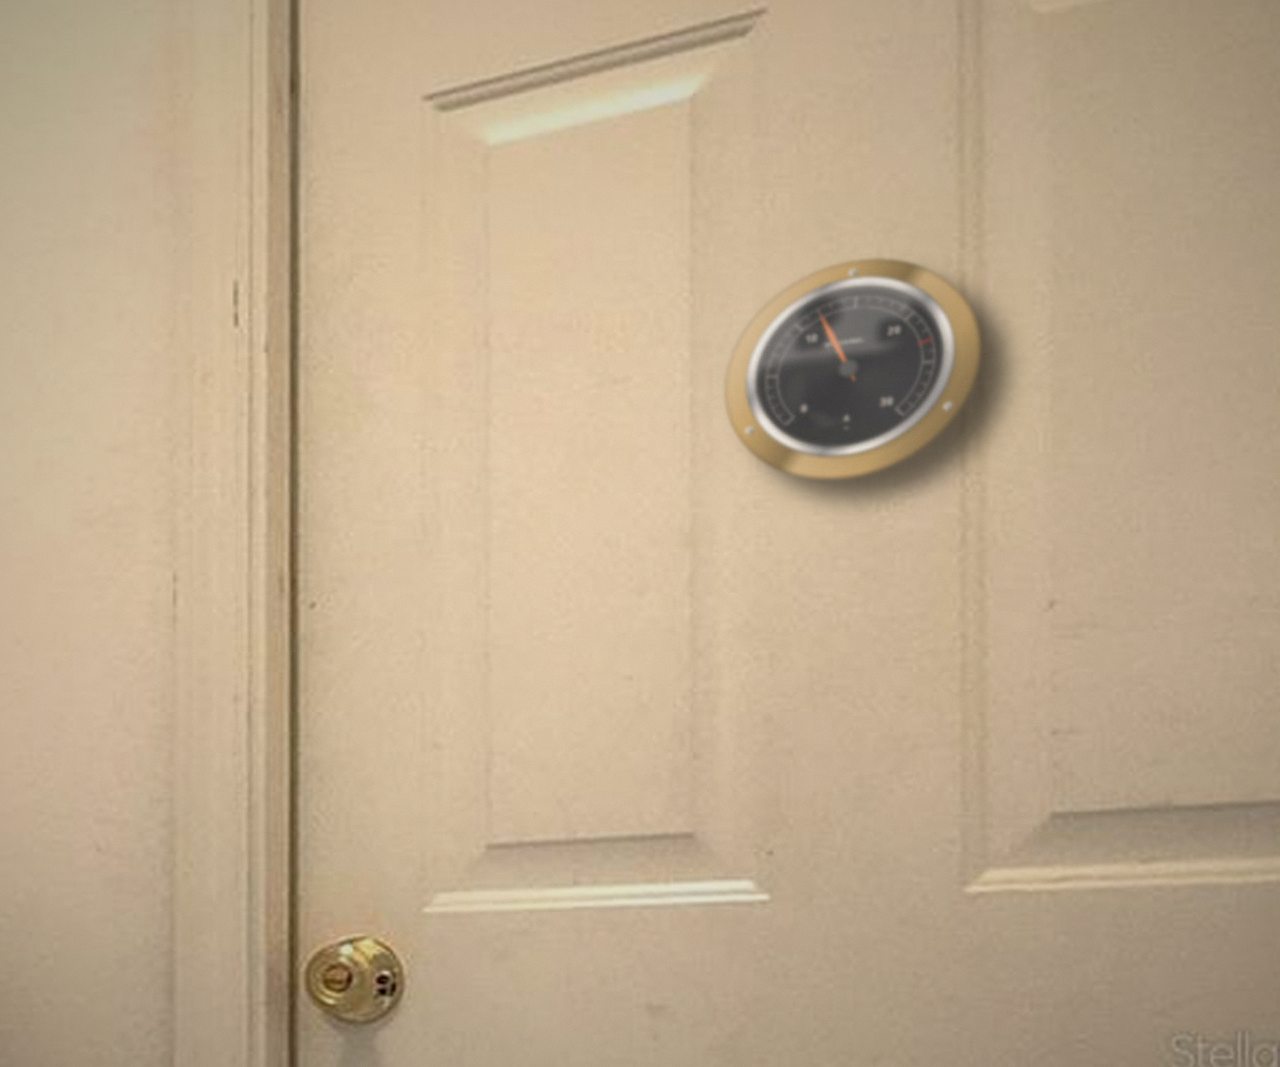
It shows 12
